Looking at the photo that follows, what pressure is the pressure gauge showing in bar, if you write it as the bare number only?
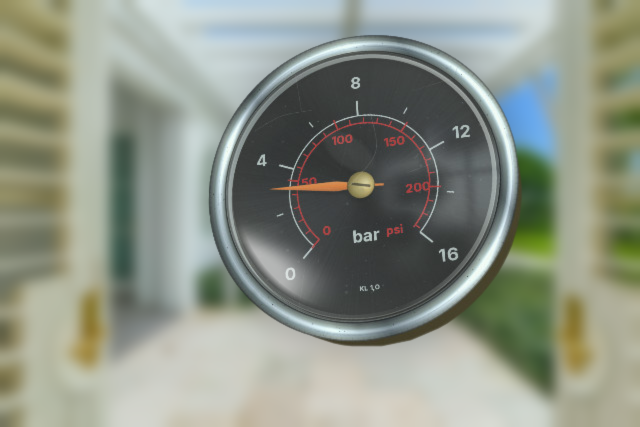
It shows 3
